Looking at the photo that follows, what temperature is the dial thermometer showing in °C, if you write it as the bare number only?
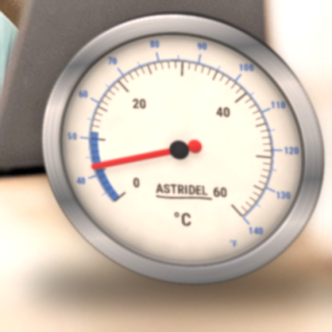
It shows 6
